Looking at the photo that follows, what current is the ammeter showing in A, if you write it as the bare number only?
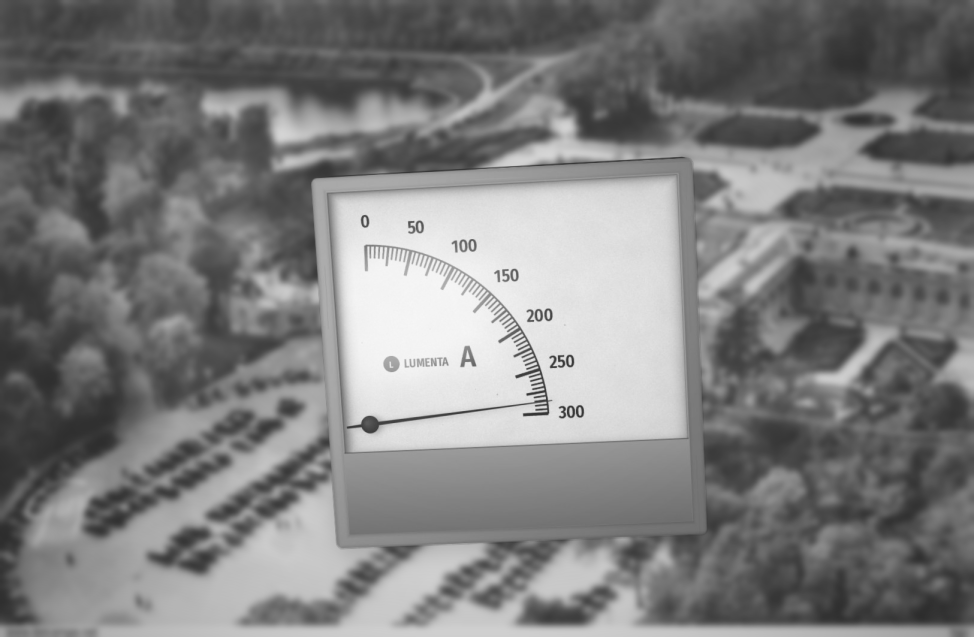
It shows 285
